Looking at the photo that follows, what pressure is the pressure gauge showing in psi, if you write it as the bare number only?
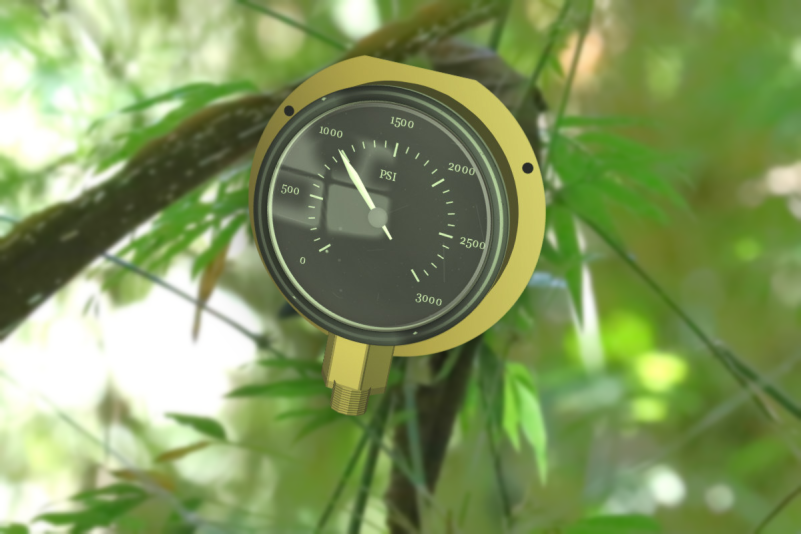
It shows 1000
